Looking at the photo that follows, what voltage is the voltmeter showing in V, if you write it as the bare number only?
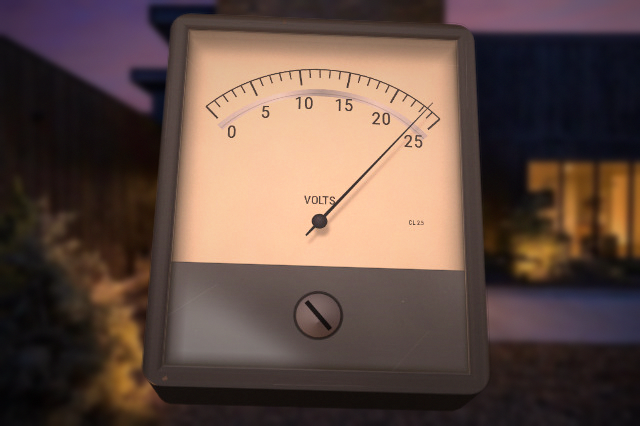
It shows 23.5
